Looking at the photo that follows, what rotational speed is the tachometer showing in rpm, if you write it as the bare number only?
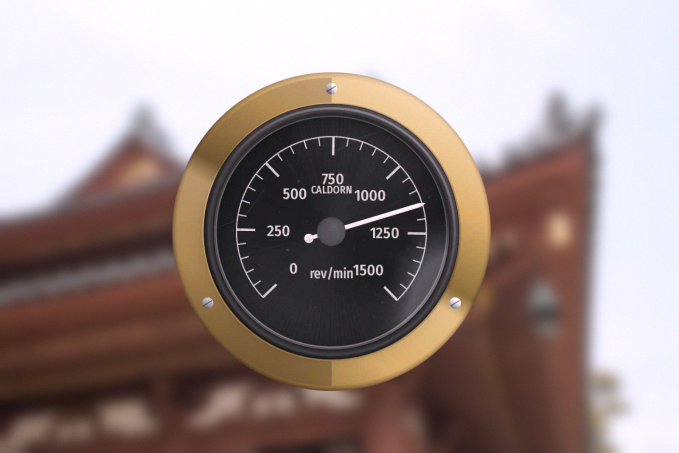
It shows 1150
